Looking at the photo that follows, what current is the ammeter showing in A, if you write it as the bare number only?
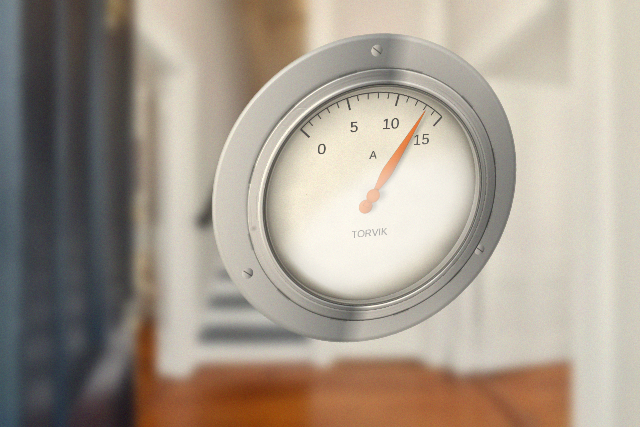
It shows 13
